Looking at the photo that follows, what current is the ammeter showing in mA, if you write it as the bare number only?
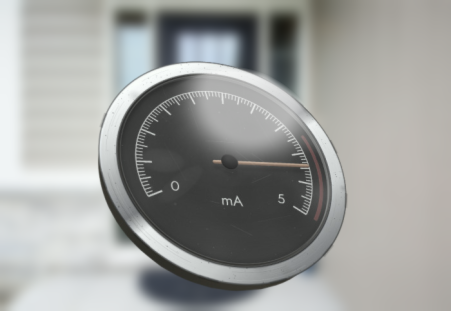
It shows 4.25
